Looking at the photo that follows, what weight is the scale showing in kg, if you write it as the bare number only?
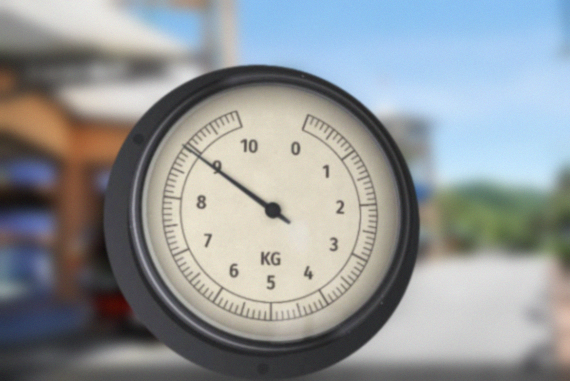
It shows 8.9
